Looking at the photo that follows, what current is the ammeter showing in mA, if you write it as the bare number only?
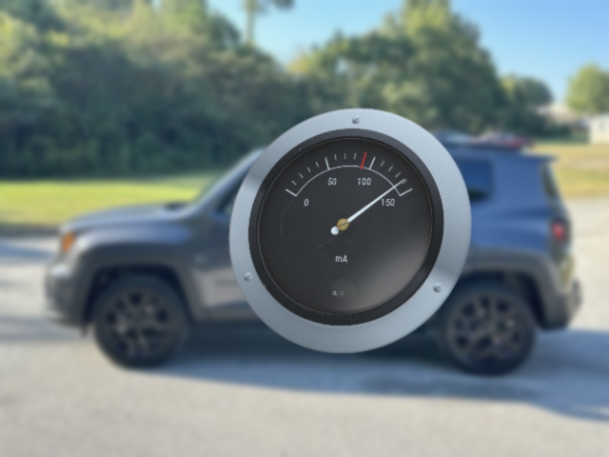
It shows 140
